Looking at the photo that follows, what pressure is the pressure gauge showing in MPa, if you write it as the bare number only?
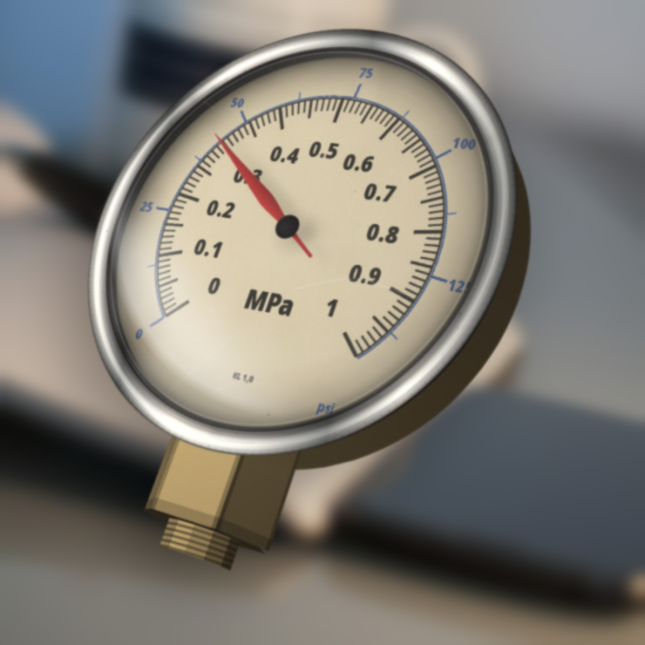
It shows 0.3
